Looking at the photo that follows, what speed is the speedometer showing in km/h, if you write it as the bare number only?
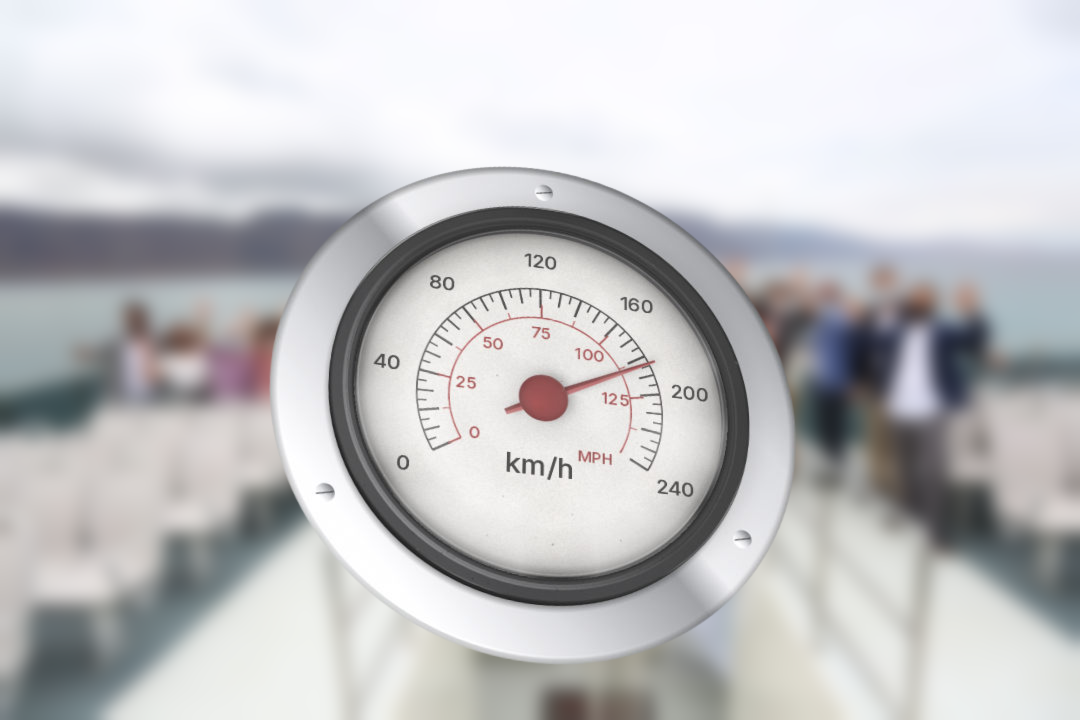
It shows 185
